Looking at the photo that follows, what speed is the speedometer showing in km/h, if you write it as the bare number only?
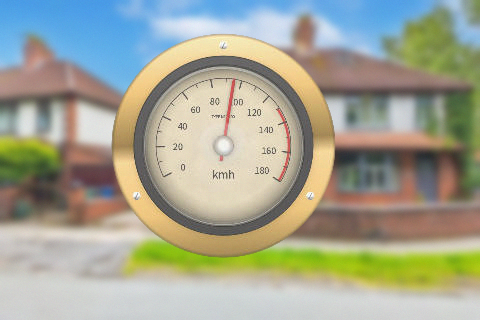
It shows 95
